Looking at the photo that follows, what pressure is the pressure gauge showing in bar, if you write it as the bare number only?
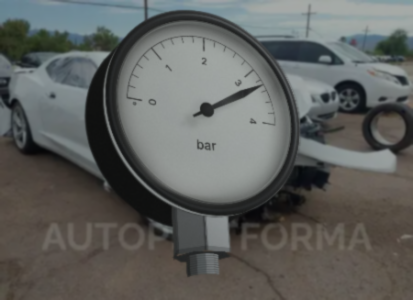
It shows 3.3
